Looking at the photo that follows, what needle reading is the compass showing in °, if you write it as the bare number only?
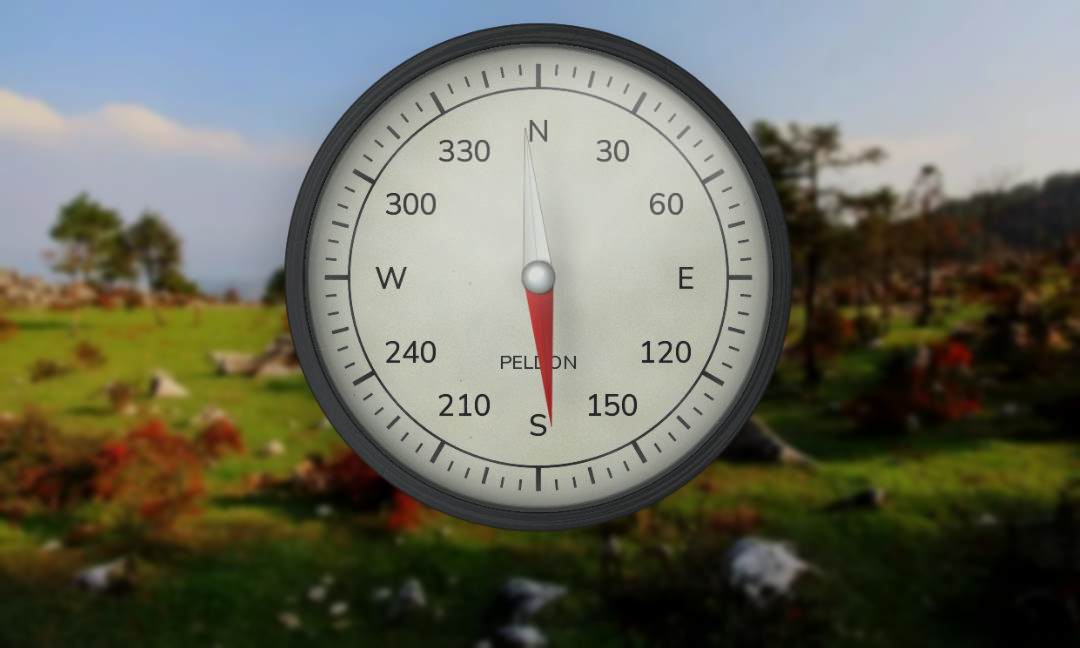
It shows 175
